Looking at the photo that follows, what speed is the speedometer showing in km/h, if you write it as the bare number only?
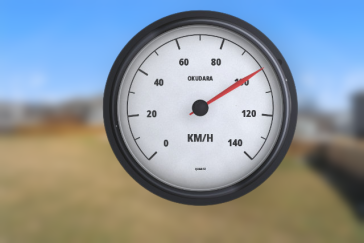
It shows 100
